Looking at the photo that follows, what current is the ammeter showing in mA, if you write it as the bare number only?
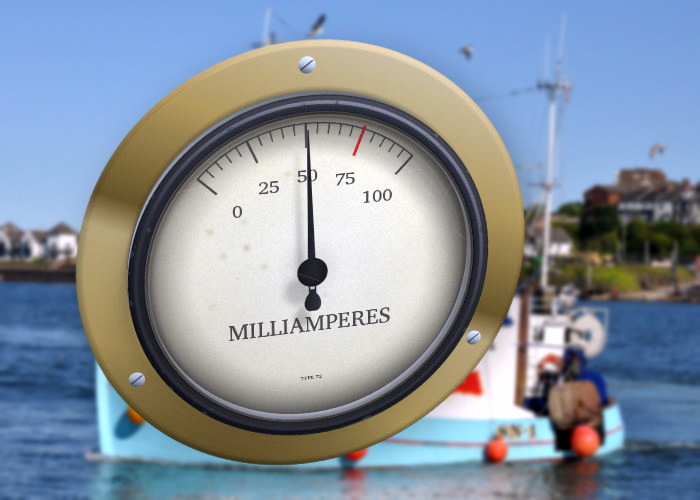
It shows 50
